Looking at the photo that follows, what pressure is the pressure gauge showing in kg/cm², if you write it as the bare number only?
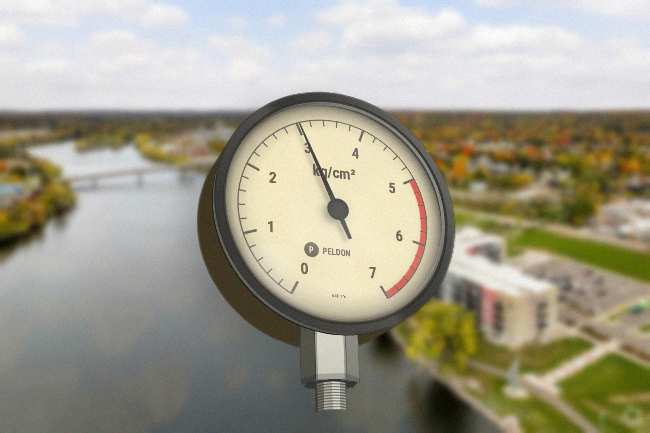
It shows 3
